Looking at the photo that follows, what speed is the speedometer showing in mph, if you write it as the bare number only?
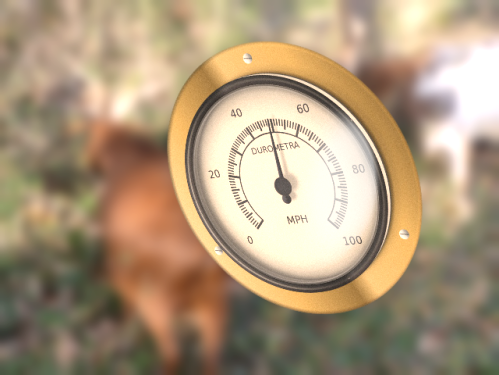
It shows 50
